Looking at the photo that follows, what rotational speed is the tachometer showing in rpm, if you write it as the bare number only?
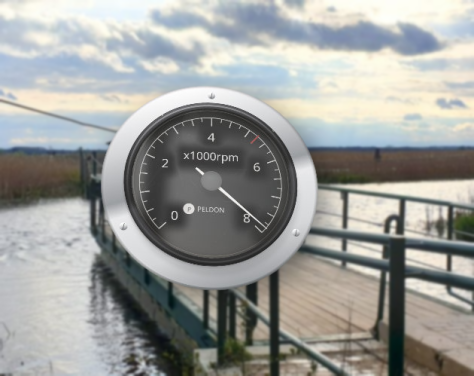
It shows 7875
